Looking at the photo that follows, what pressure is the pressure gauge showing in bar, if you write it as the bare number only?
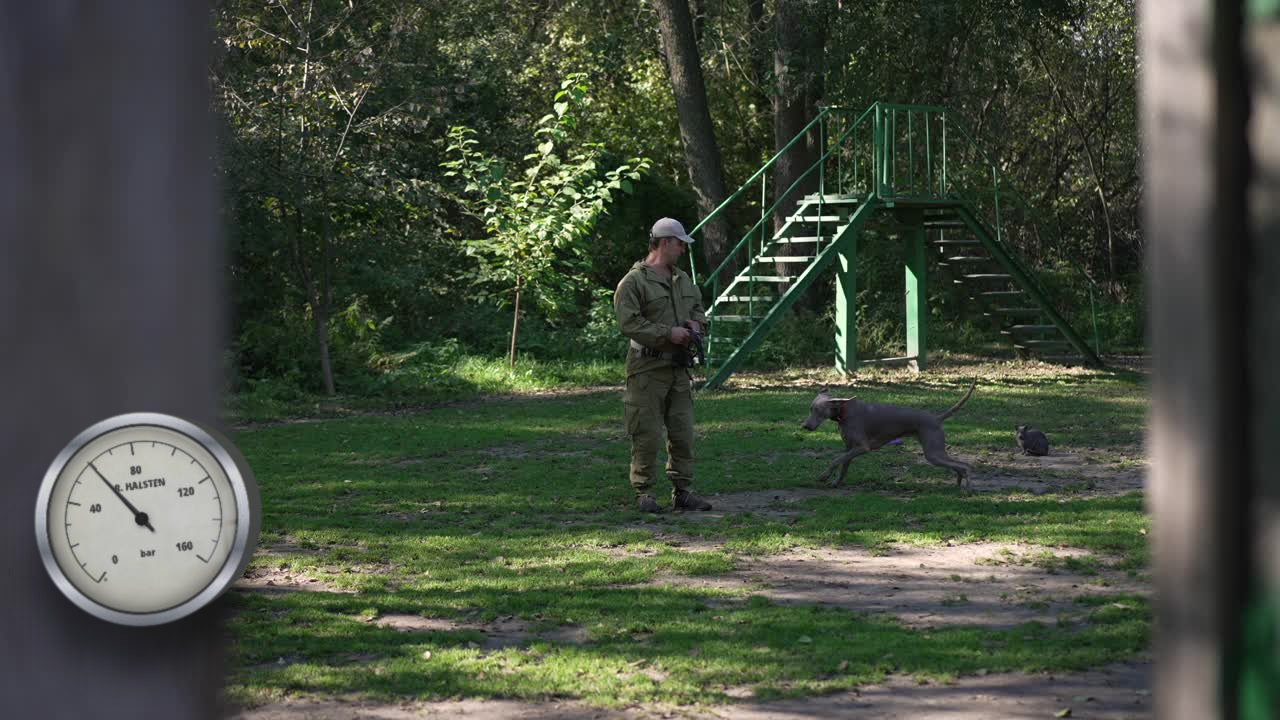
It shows 60
